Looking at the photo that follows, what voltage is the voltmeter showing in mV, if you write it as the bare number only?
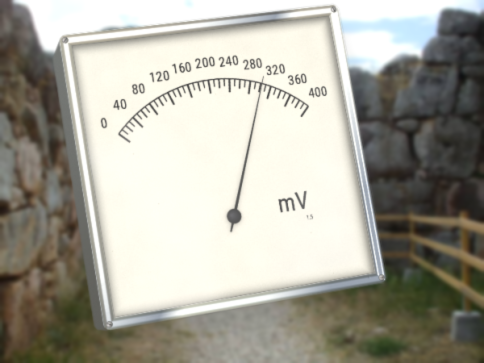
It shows 300
